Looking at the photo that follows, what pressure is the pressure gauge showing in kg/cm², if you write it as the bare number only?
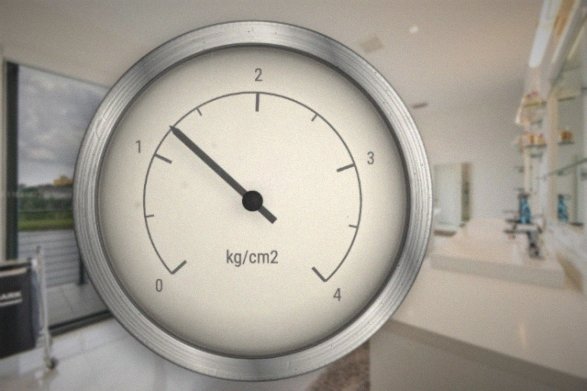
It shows 1.25
